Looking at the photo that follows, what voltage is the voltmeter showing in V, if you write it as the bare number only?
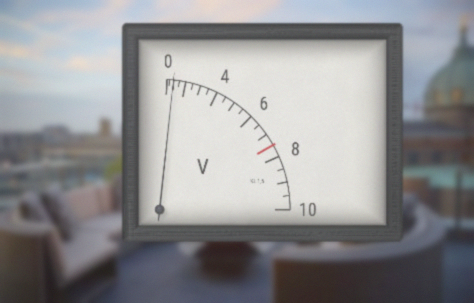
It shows 1
